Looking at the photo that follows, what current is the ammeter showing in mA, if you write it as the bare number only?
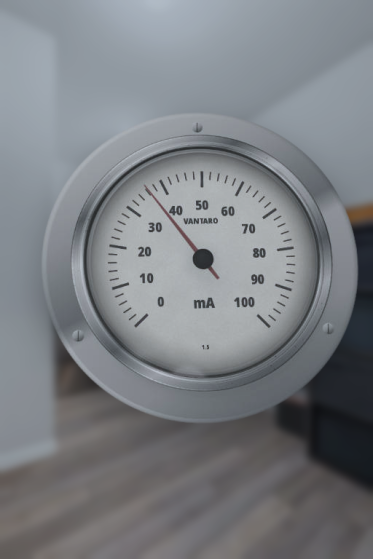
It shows 36
